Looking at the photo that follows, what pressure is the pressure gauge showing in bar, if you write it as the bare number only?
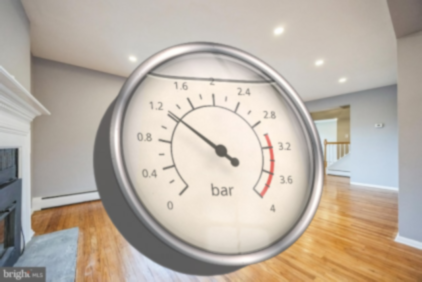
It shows 1.2
